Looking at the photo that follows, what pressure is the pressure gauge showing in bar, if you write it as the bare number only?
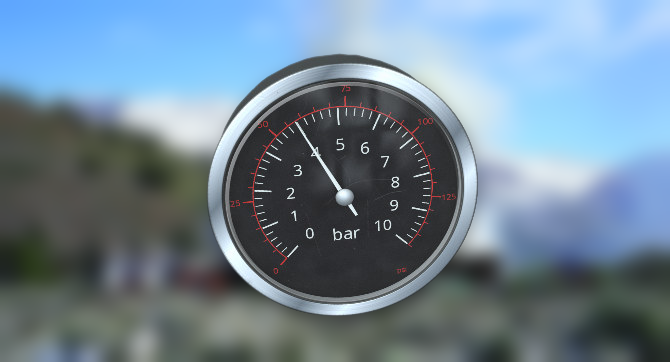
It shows 4
